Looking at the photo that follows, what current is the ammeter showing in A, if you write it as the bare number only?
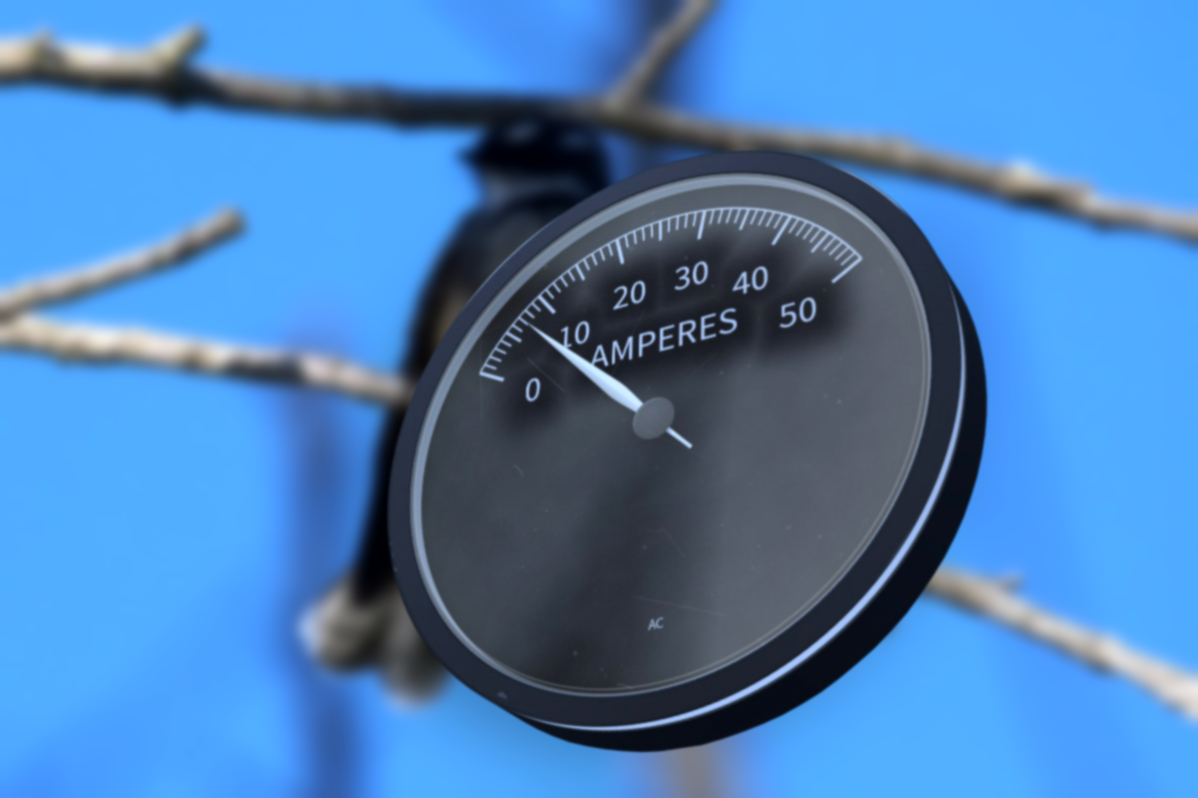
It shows 7
